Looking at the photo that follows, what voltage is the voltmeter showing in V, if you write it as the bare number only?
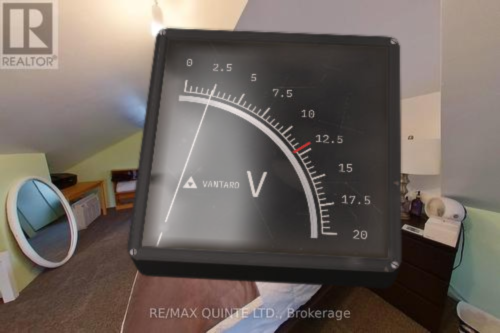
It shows 2.5
